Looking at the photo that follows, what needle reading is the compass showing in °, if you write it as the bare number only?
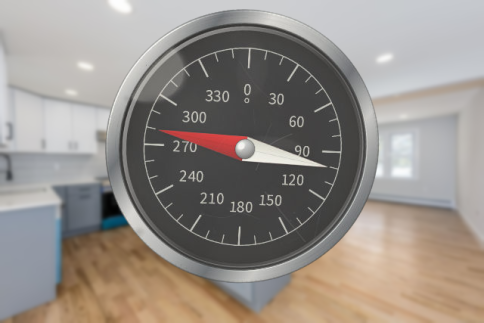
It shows 280
